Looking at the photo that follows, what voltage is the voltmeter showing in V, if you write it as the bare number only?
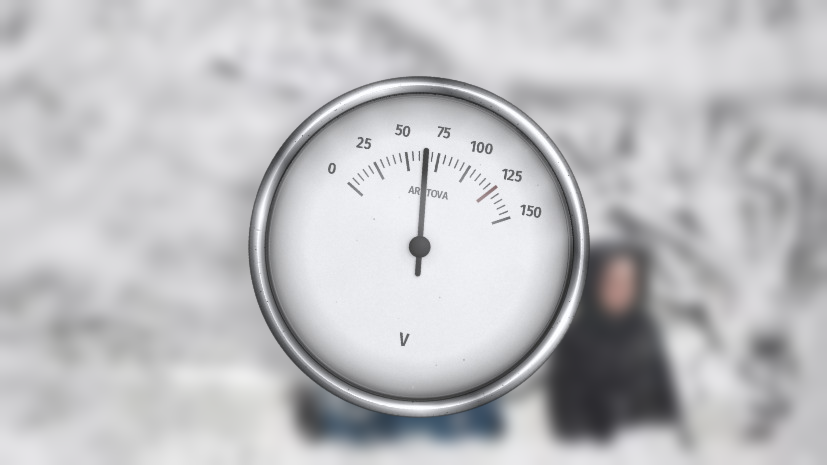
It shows 65
